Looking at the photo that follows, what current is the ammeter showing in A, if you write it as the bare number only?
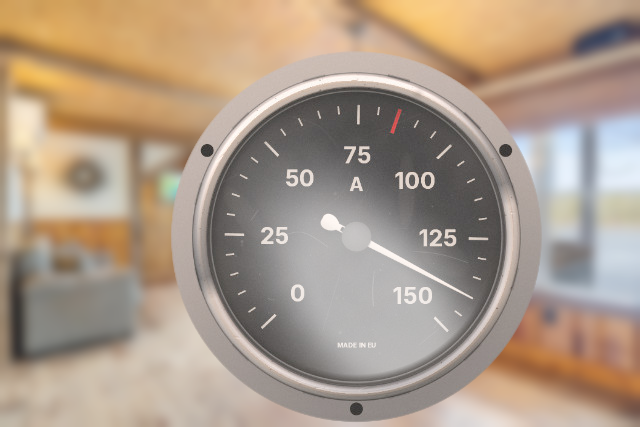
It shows 140
